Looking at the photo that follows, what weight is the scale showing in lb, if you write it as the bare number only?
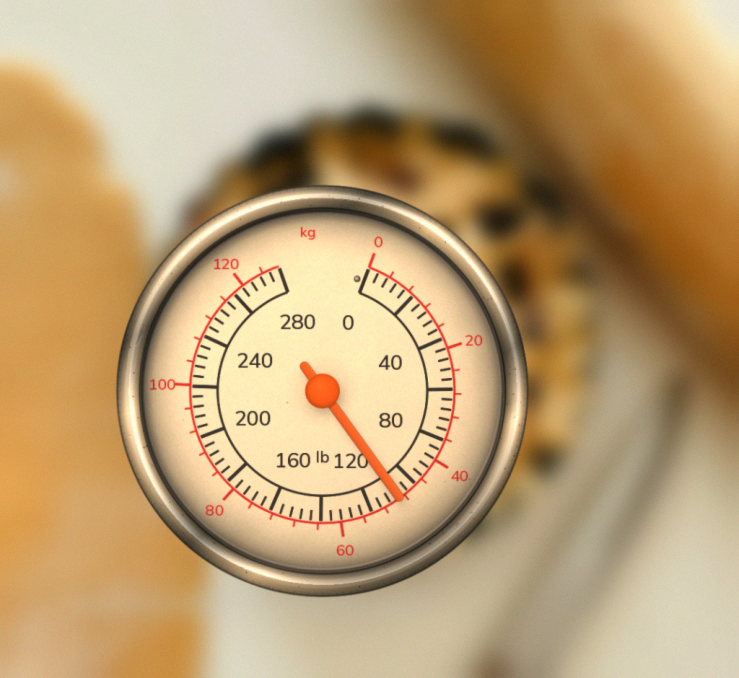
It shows 108
